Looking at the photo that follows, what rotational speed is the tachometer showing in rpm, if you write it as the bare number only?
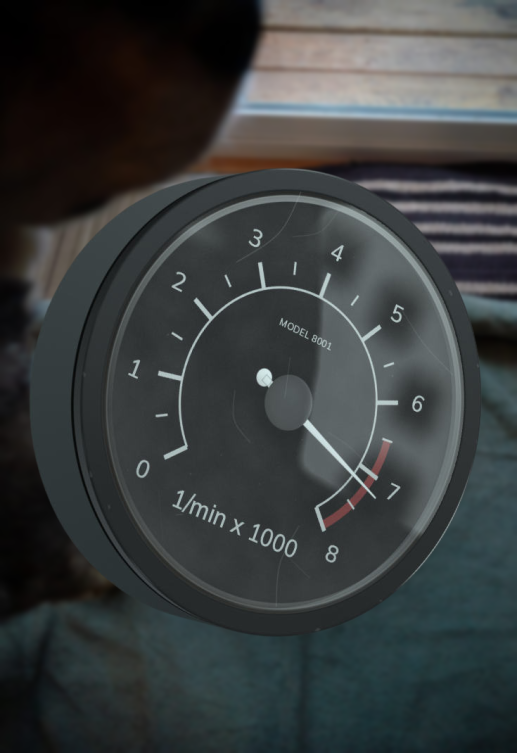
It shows 7250
